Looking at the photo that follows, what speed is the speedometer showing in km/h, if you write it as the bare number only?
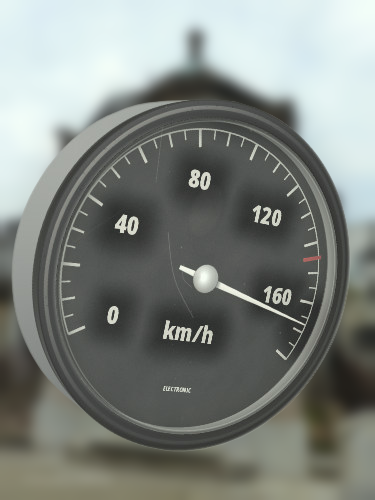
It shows 167.5
